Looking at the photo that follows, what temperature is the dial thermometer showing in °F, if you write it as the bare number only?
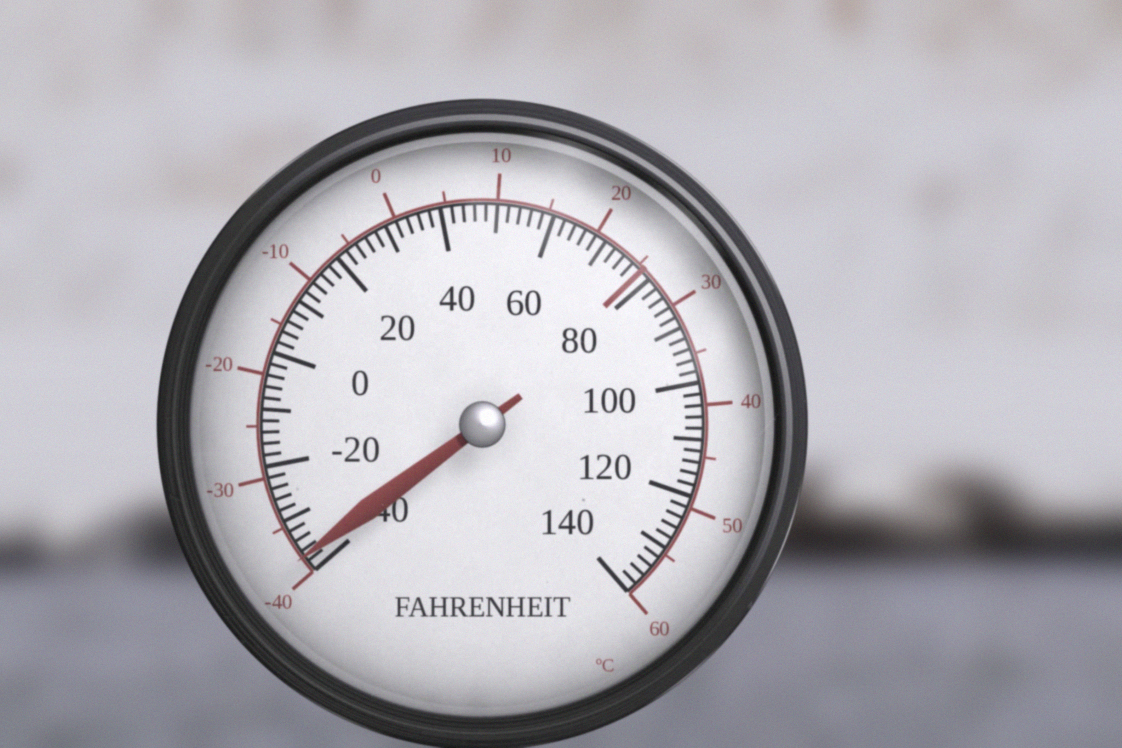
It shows -37
